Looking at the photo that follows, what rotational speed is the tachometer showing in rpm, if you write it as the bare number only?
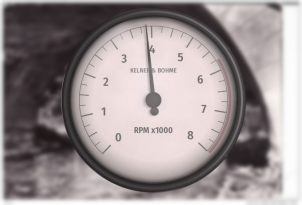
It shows 3875
